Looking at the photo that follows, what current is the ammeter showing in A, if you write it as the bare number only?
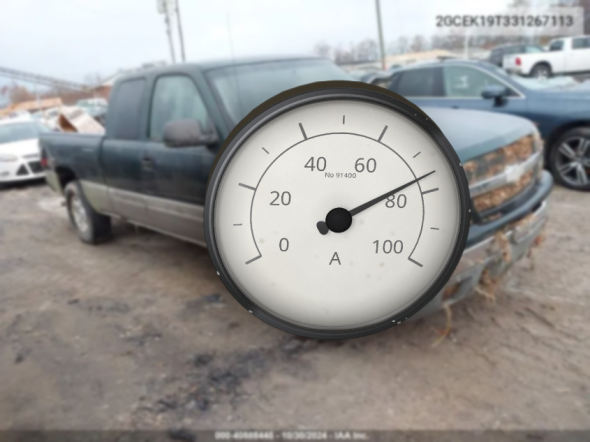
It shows 75
